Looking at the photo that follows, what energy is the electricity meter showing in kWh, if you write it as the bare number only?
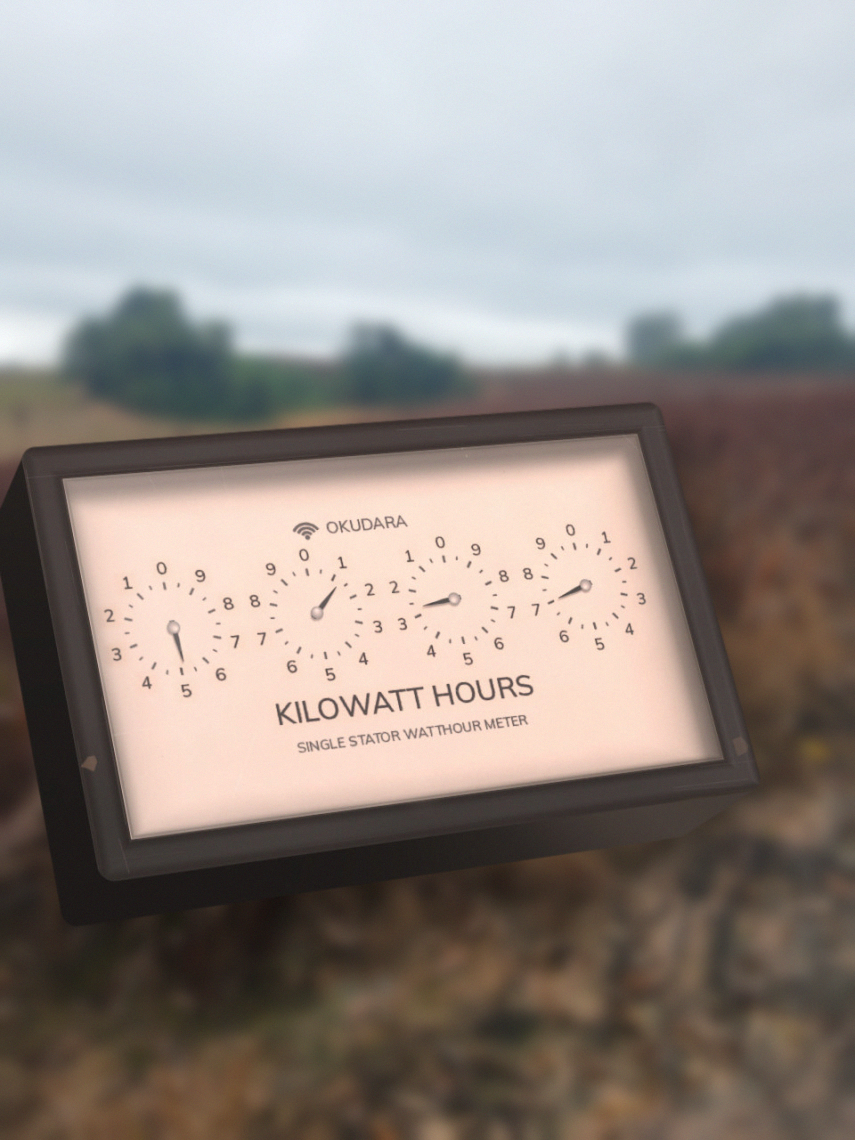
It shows 5127
